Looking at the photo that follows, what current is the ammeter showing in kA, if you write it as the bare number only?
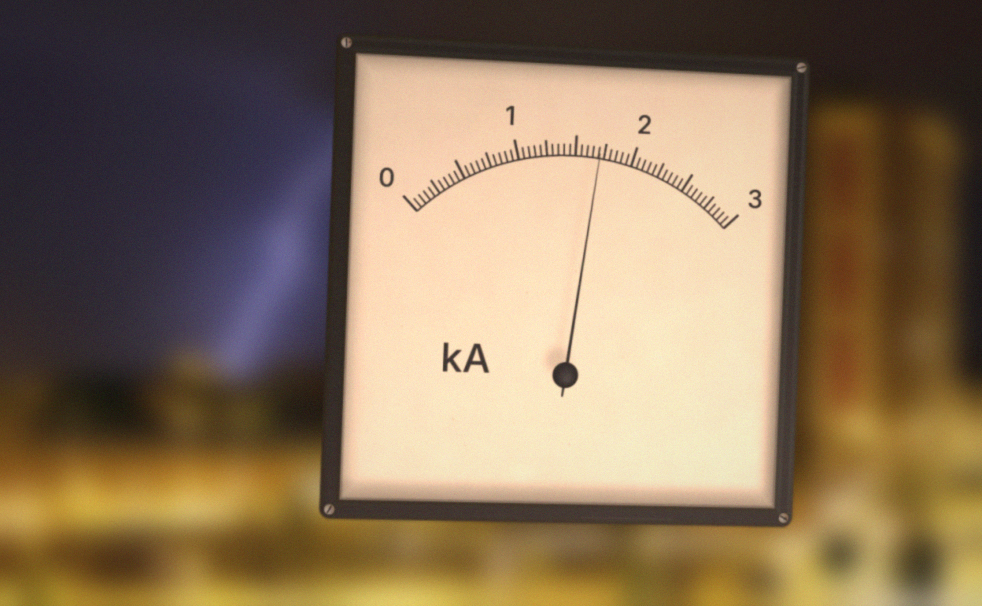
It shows 1.7
